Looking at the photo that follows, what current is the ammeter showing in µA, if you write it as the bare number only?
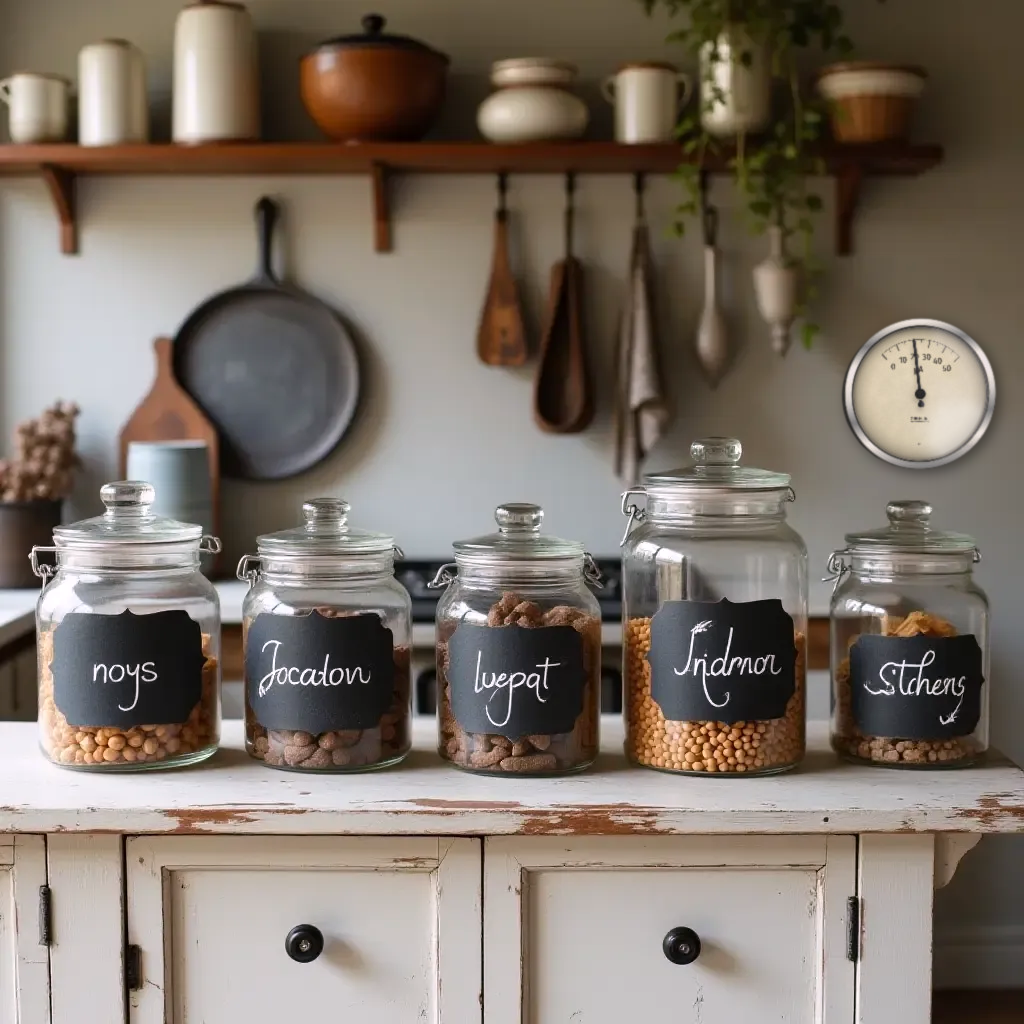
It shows 20
